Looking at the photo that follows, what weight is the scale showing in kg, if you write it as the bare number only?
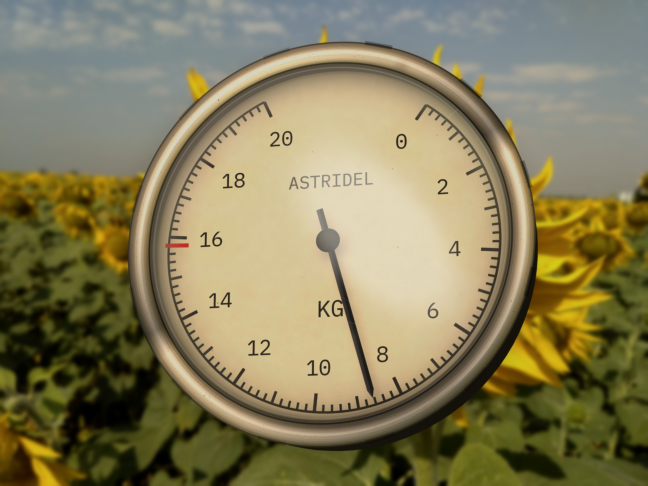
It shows 8.6
